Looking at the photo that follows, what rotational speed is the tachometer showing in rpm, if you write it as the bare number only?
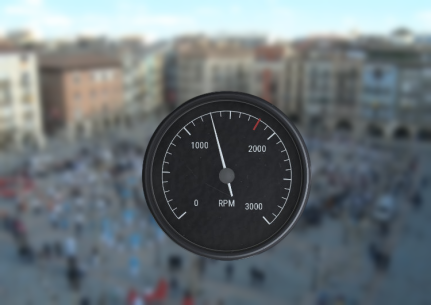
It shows 1300
